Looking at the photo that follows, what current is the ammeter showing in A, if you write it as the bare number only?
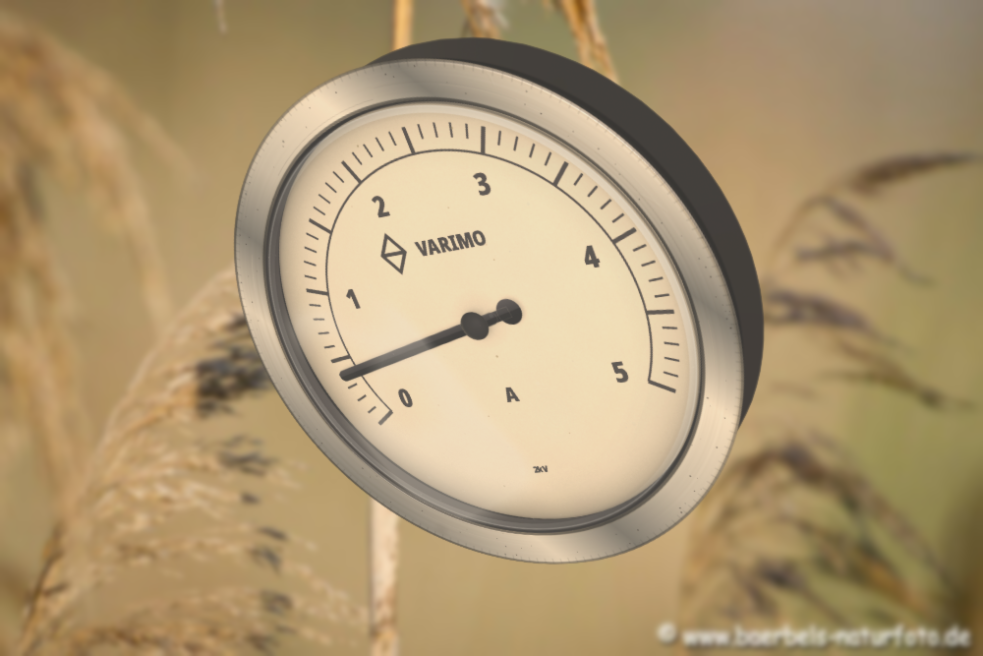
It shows 0.4
